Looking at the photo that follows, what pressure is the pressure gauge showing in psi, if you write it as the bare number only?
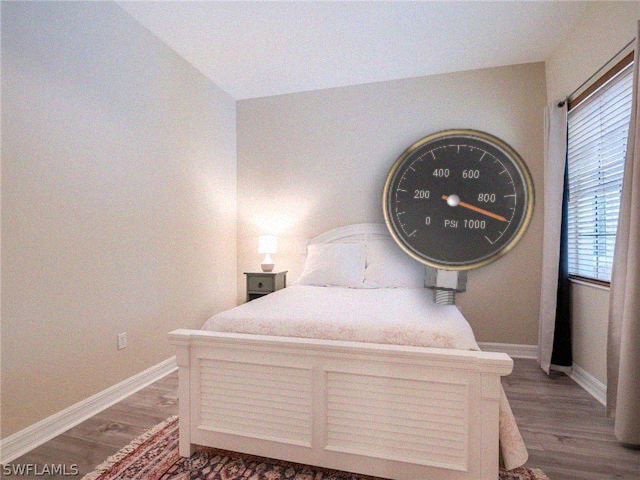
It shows 900
